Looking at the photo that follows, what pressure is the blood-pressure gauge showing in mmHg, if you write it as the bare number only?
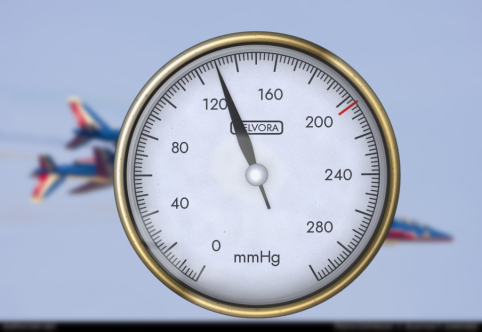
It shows 130
